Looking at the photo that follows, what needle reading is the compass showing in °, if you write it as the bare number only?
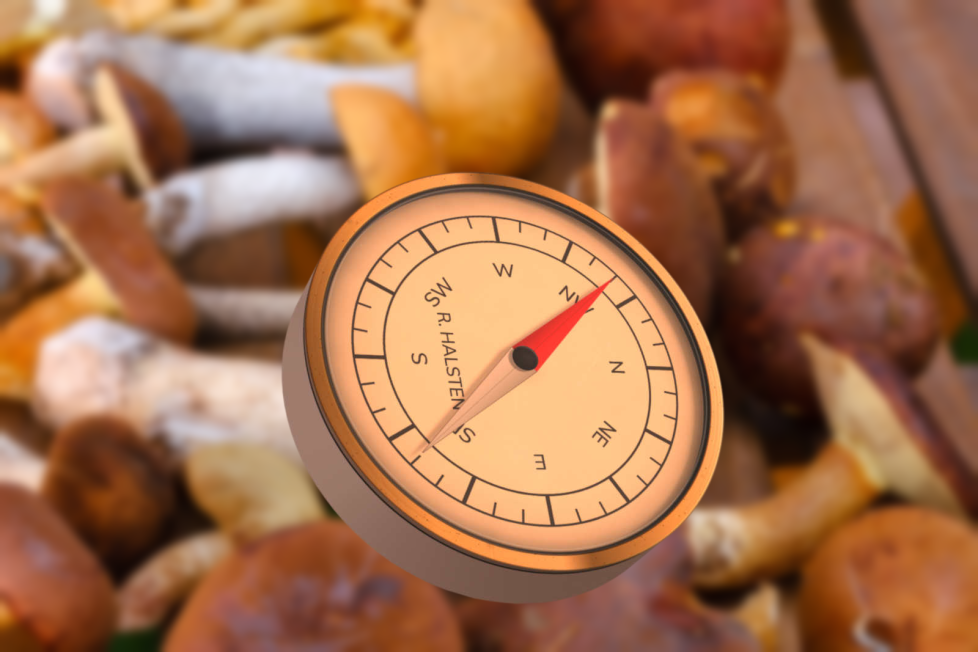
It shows 320
